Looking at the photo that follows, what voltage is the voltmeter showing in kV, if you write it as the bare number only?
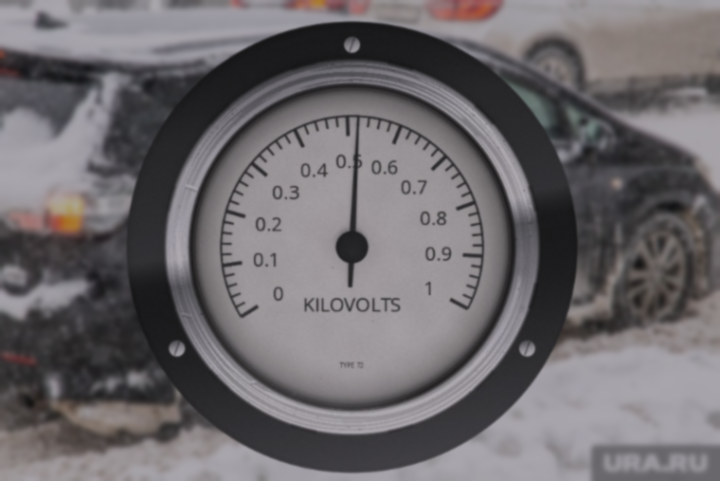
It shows 0.52
